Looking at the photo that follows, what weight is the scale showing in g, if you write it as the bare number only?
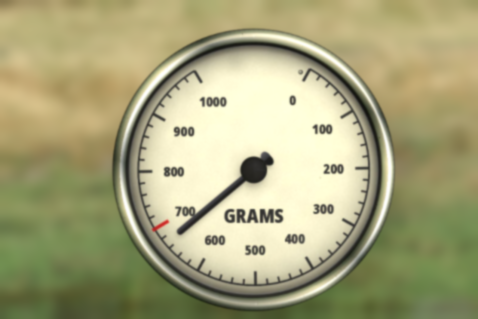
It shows 670
